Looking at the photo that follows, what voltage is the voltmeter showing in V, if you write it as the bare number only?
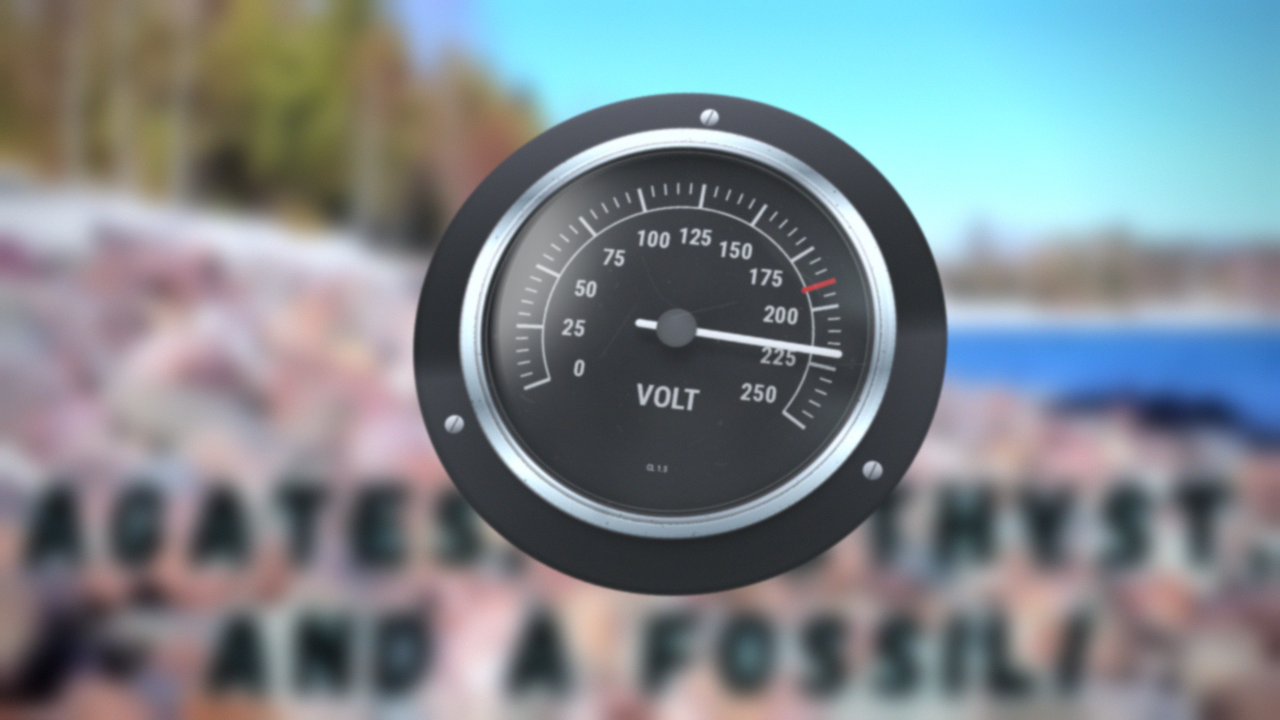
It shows 220
